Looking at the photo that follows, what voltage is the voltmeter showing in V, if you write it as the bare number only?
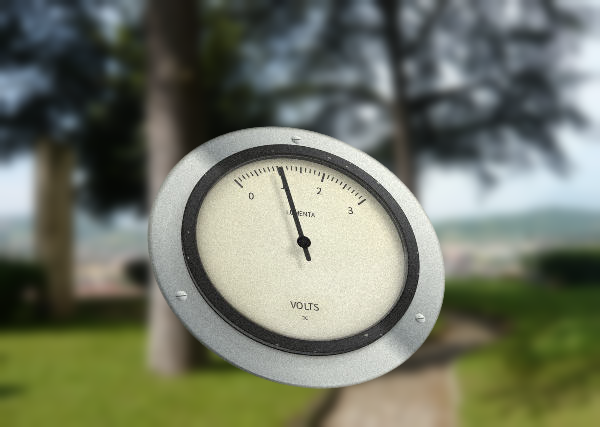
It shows 1
